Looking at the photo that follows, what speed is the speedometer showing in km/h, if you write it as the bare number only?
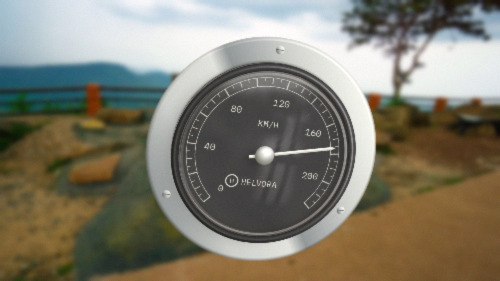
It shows 175
